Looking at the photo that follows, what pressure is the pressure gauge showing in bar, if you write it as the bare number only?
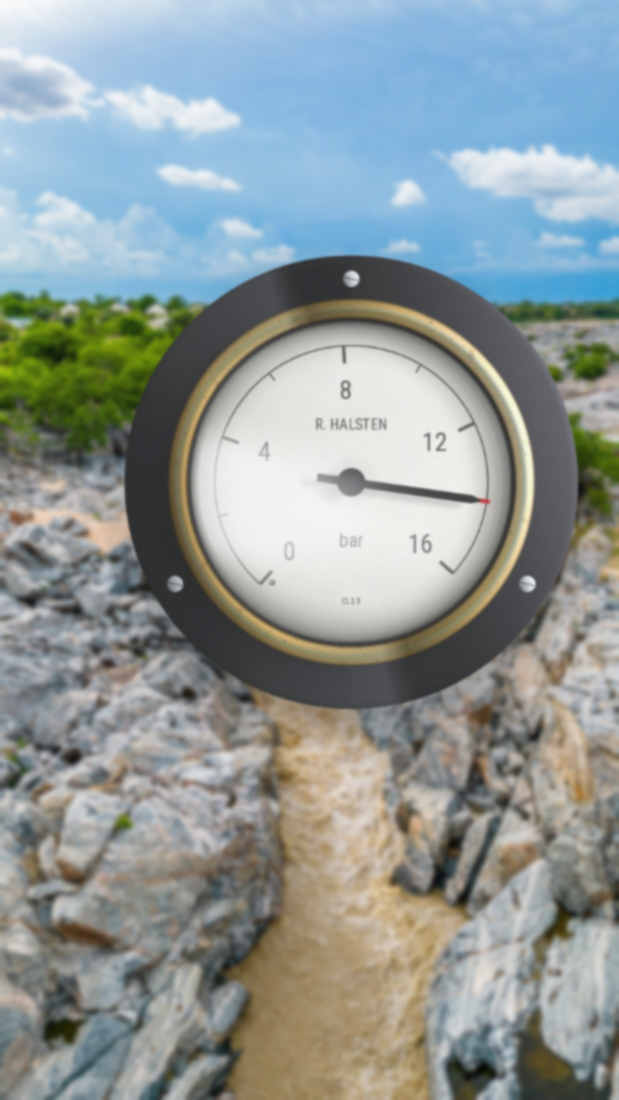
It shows 14
